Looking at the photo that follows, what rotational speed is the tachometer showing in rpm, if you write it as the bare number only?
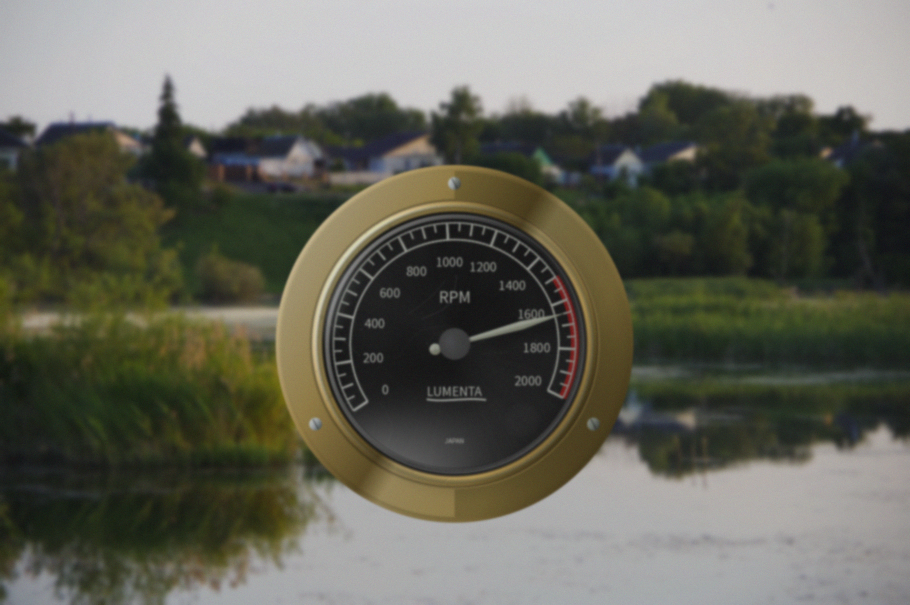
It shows 1650
